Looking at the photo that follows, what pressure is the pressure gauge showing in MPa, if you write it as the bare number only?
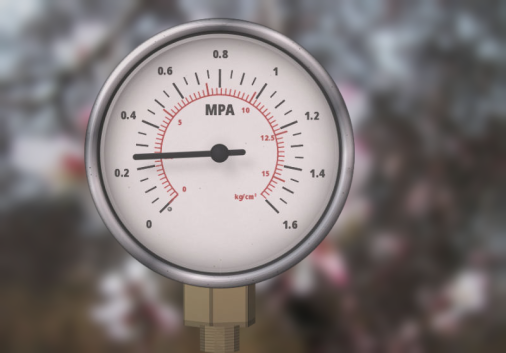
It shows 0.25
